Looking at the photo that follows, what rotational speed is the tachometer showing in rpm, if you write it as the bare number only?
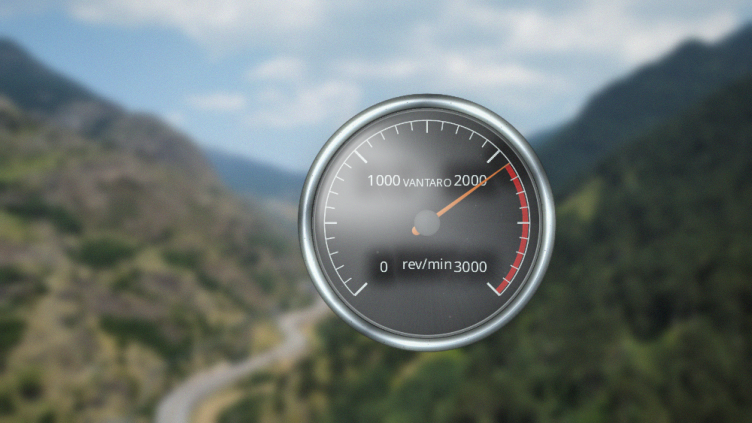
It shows 2100
